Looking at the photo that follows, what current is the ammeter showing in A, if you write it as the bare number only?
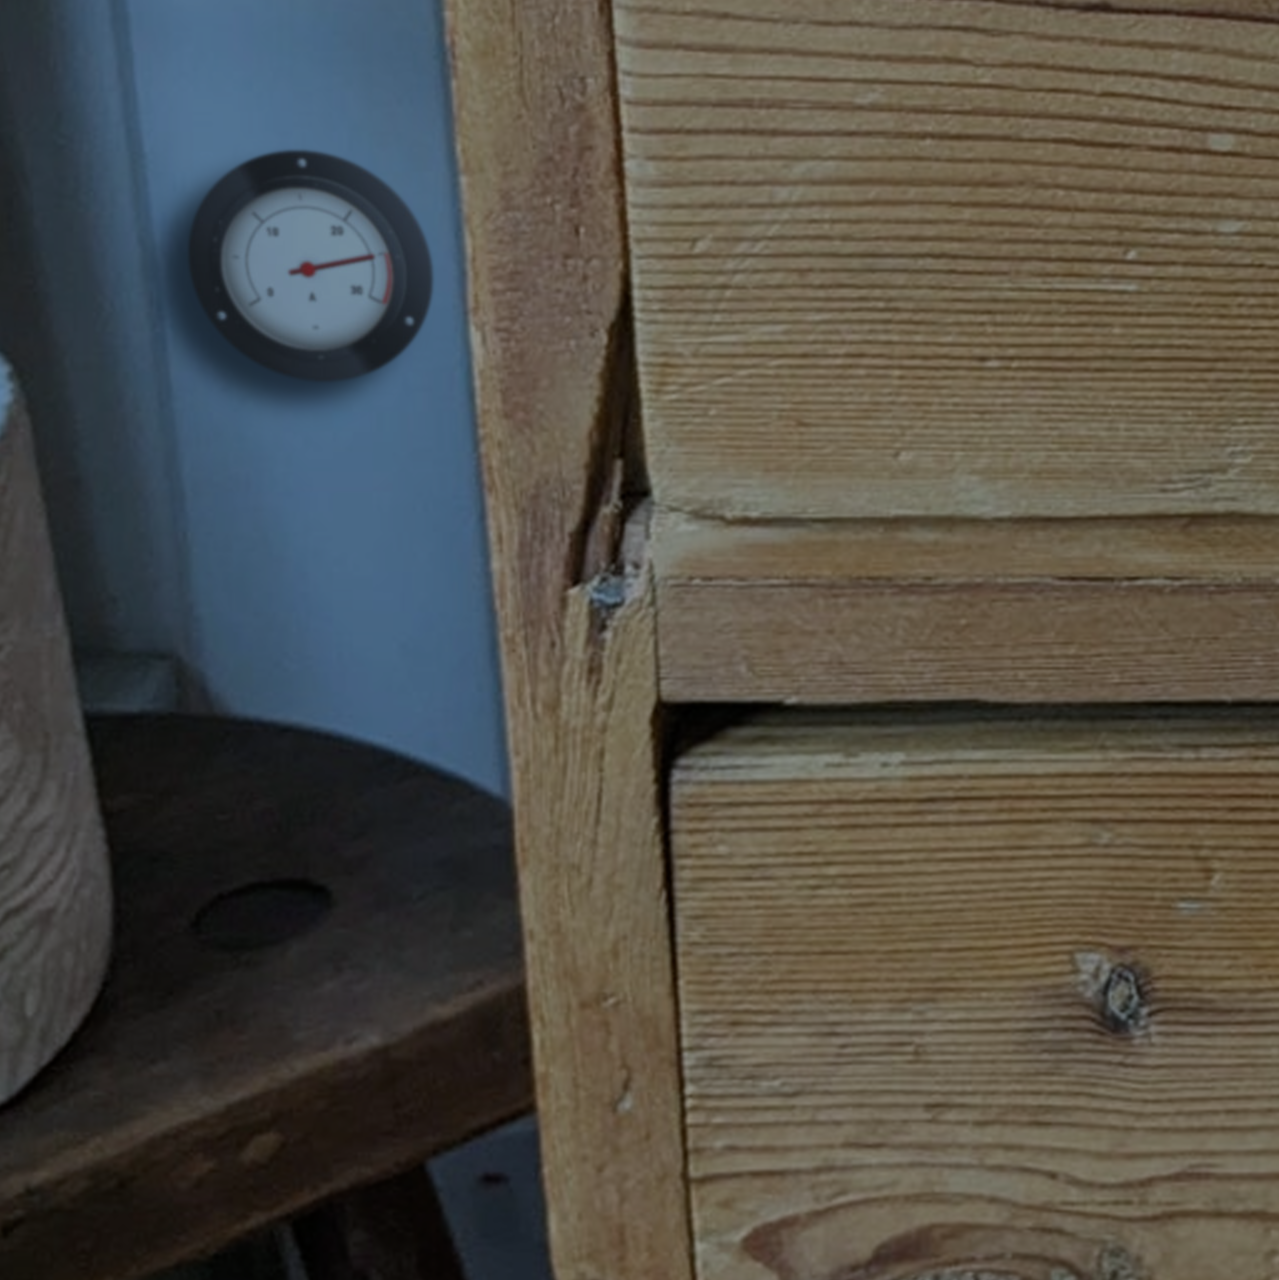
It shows 25
